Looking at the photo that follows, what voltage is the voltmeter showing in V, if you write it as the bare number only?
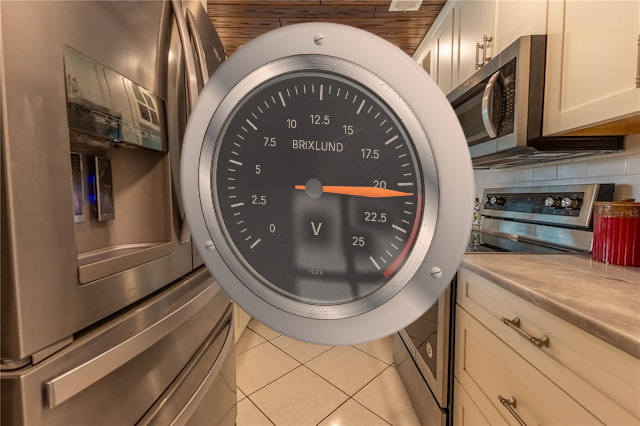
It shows 20.5
